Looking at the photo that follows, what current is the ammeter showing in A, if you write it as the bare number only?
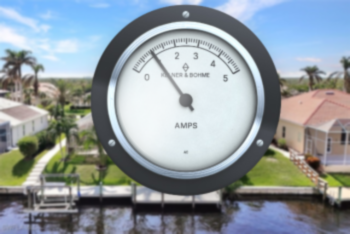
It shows 1
